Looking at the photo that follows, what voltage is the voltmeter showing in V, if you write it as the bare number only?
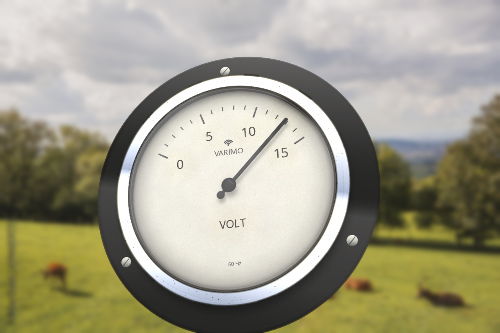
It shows 13
